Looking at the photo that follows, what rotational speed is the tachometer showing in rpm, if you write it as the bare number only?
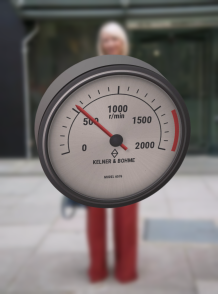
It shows 550
